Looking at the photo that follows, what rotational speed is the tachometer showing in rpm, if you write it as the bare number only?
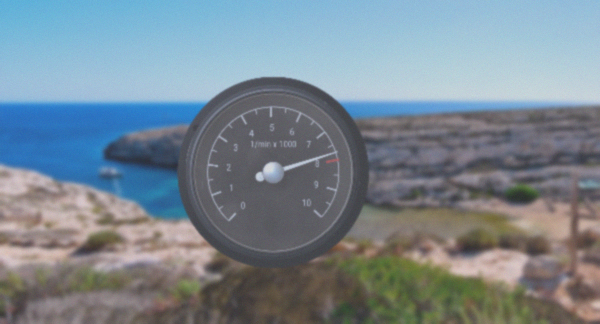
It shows 7750
